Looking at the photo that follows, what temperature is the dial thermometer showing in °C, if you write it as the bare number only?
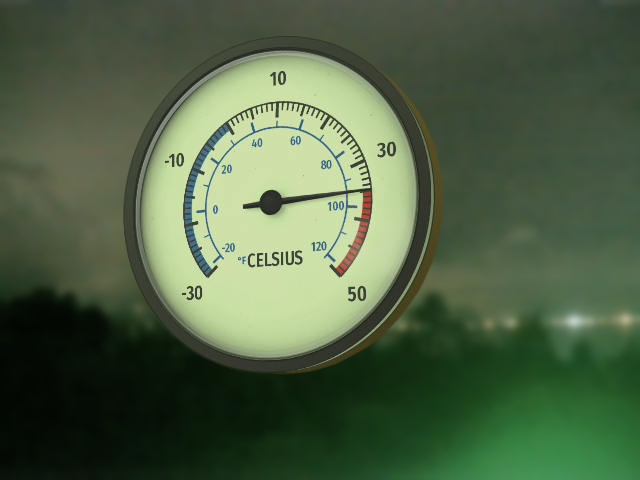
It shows 35
